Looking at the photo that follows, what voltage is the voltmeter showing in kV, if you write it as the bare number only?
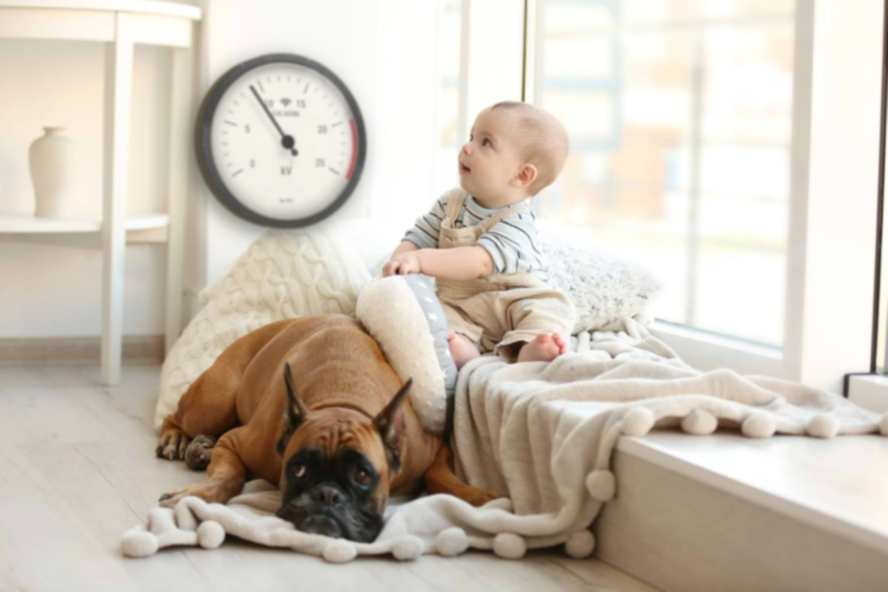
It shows 9
